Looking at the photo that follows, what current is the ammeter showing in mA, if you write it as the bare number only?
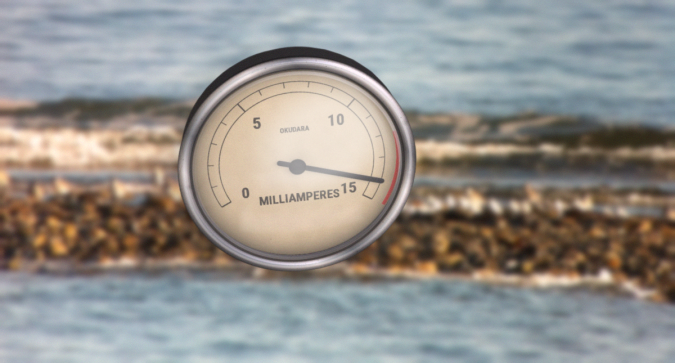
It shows 14
